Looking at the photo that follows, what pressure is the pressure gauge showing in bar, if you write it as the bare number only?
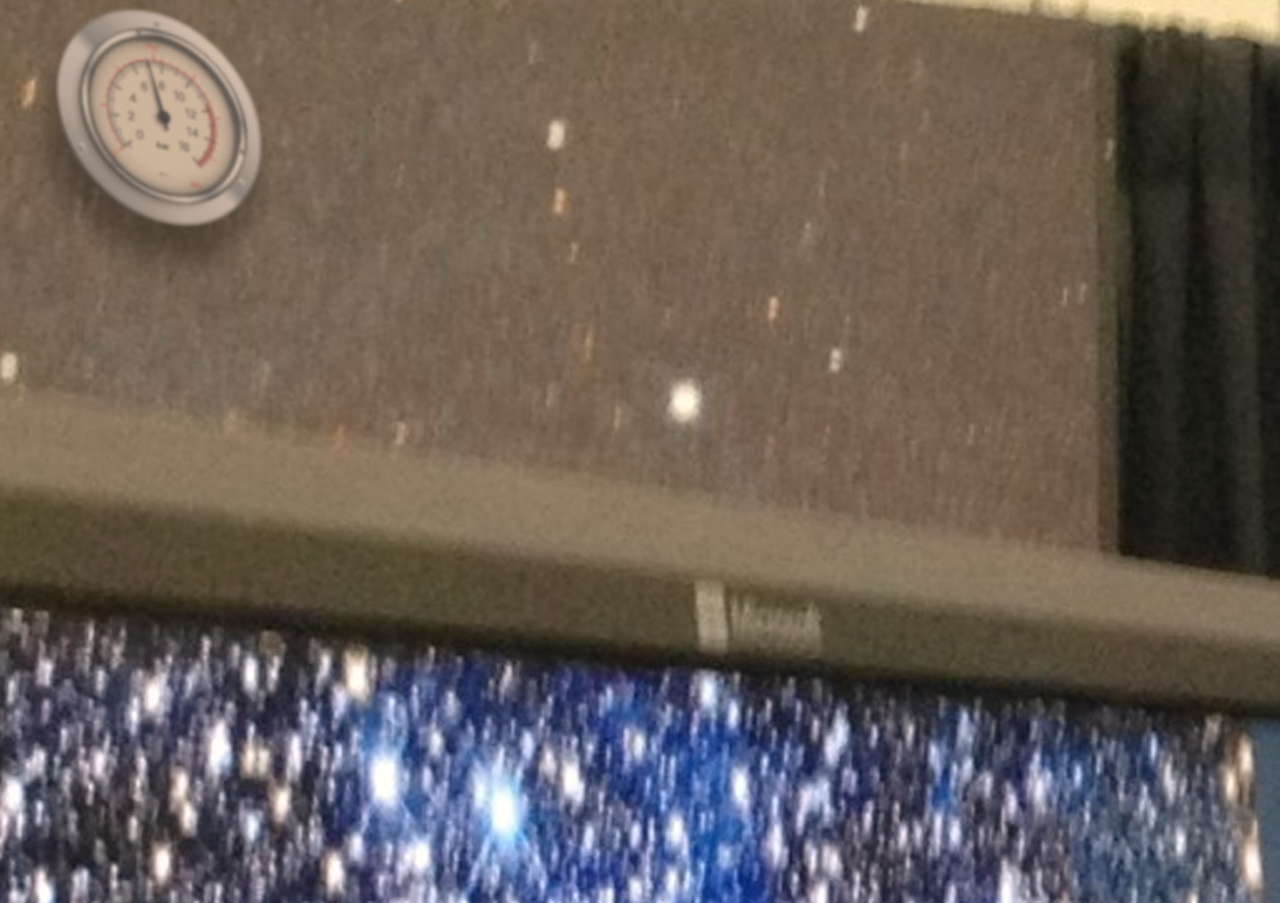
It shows 7
